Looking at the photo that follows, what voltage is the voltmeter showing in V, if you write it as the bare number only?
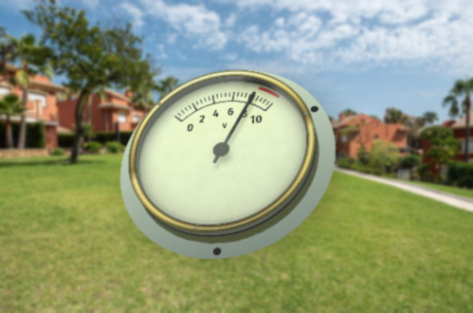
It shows 8
